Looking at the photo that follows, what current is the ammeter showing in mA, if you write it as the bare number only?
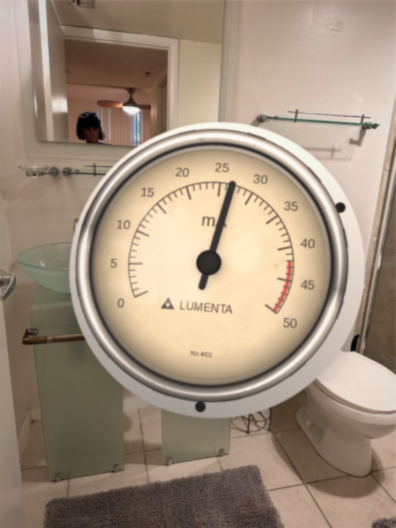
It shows 27
